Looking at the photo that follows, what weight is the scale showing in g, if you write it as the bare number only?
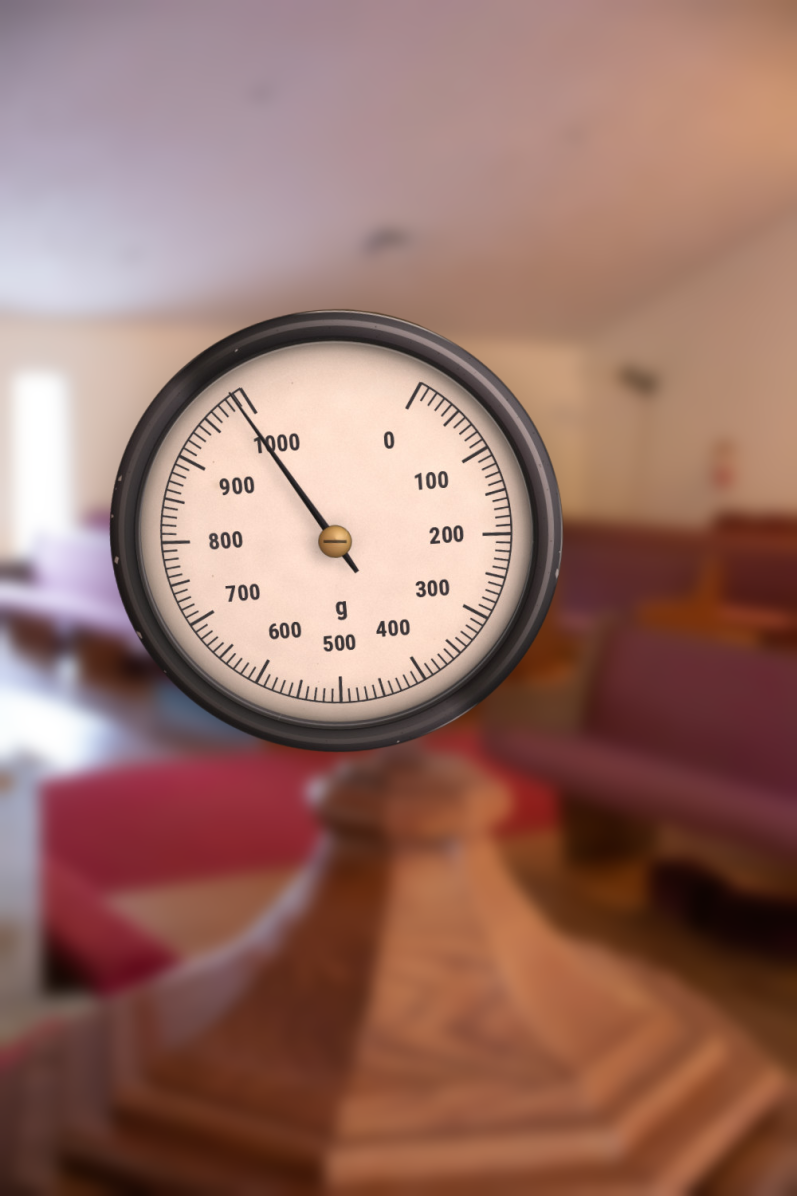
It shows 990
